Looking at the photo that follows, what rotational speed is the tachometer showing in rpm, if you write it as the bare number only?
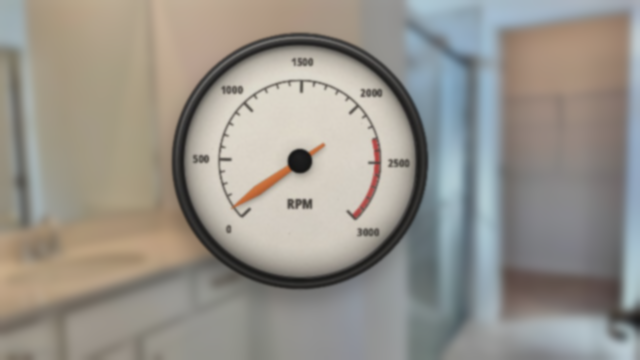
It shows 100
